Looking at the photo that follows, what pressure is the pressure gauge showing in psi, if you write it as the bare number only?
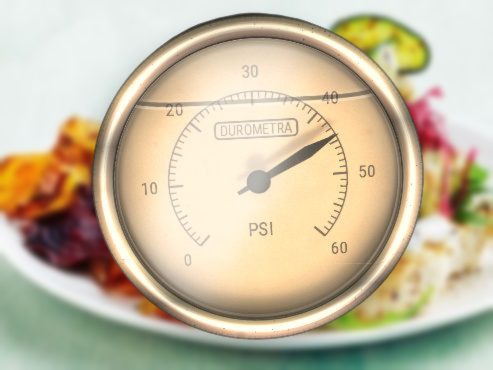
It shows 44
